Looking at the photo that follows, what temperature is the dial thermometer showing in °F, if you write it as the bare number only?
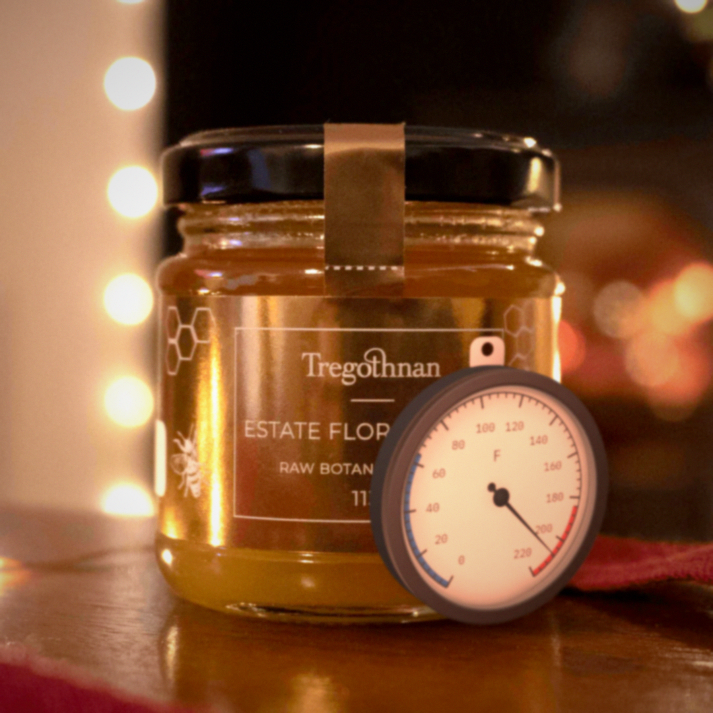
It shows 208
